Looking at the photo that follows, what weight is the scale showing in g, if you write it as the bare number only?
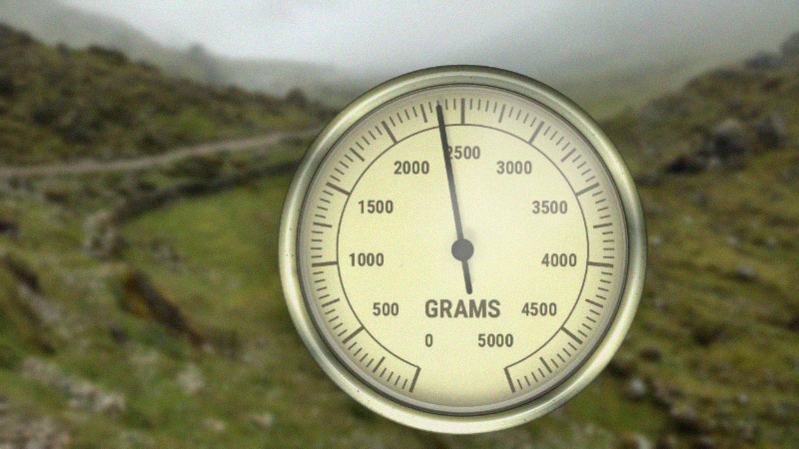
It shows 2350
